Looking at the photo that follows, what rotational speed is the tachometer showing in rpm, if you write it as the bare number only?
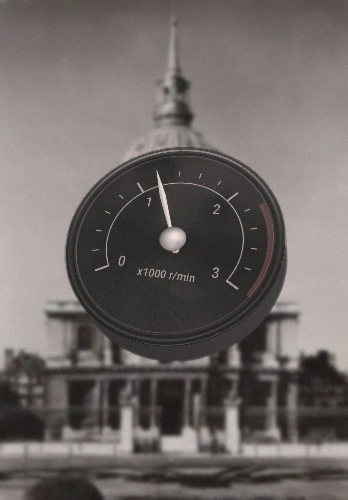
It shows 1200
